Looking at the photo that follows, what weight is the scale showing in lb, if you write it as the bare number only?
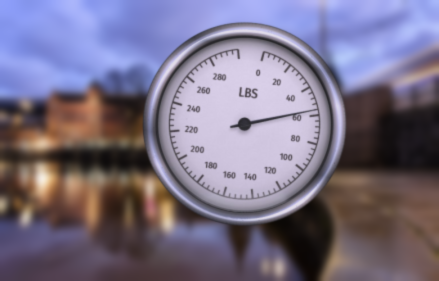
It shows 56
